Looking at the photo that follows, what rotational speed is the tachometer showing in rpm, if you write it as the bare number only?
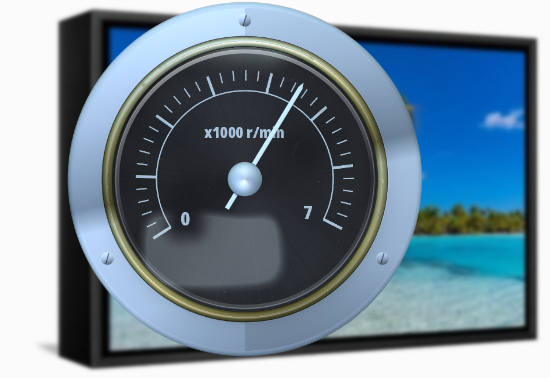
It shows 4500
